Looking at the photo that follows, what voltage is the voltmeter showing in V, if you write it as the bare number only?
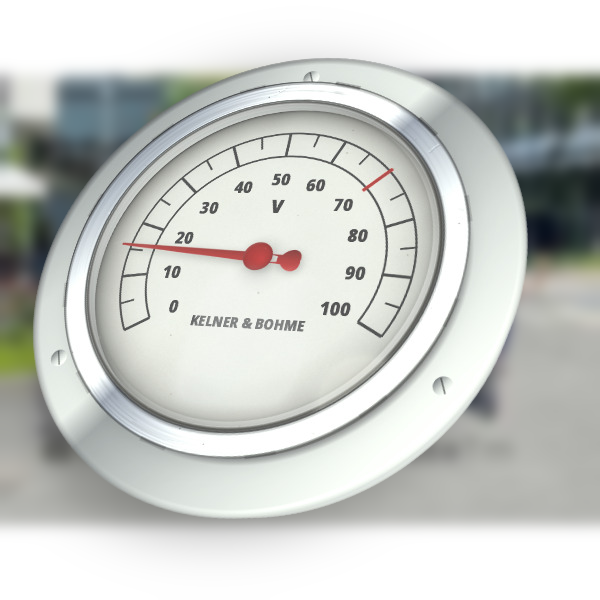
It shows 15
